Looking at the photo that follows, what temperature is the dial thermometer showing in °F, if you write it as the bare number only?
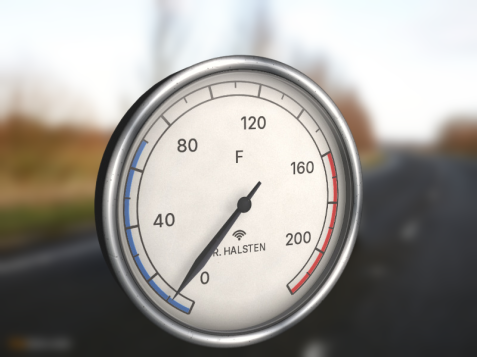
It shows 10
